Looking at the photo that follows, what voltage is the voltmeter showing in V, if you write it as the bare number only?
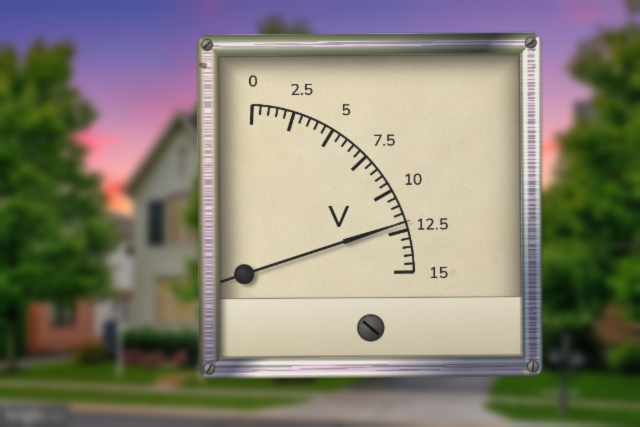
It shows 12
